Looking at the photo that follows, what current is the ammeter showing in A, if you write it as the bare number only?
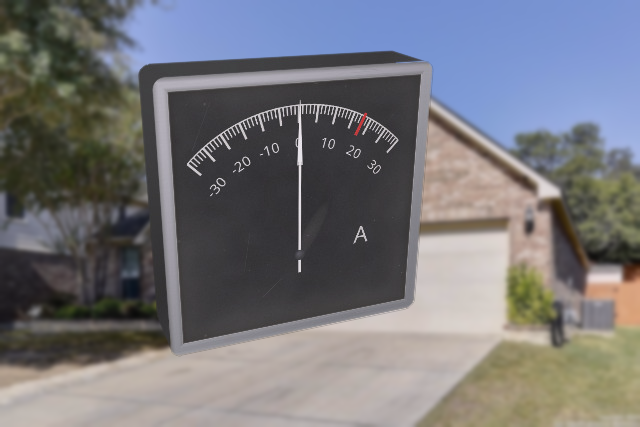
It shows 0
